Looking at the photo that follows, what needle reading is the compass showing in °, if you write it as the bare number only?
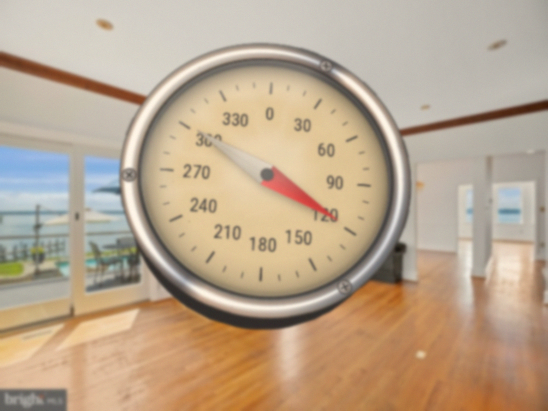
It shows 120
